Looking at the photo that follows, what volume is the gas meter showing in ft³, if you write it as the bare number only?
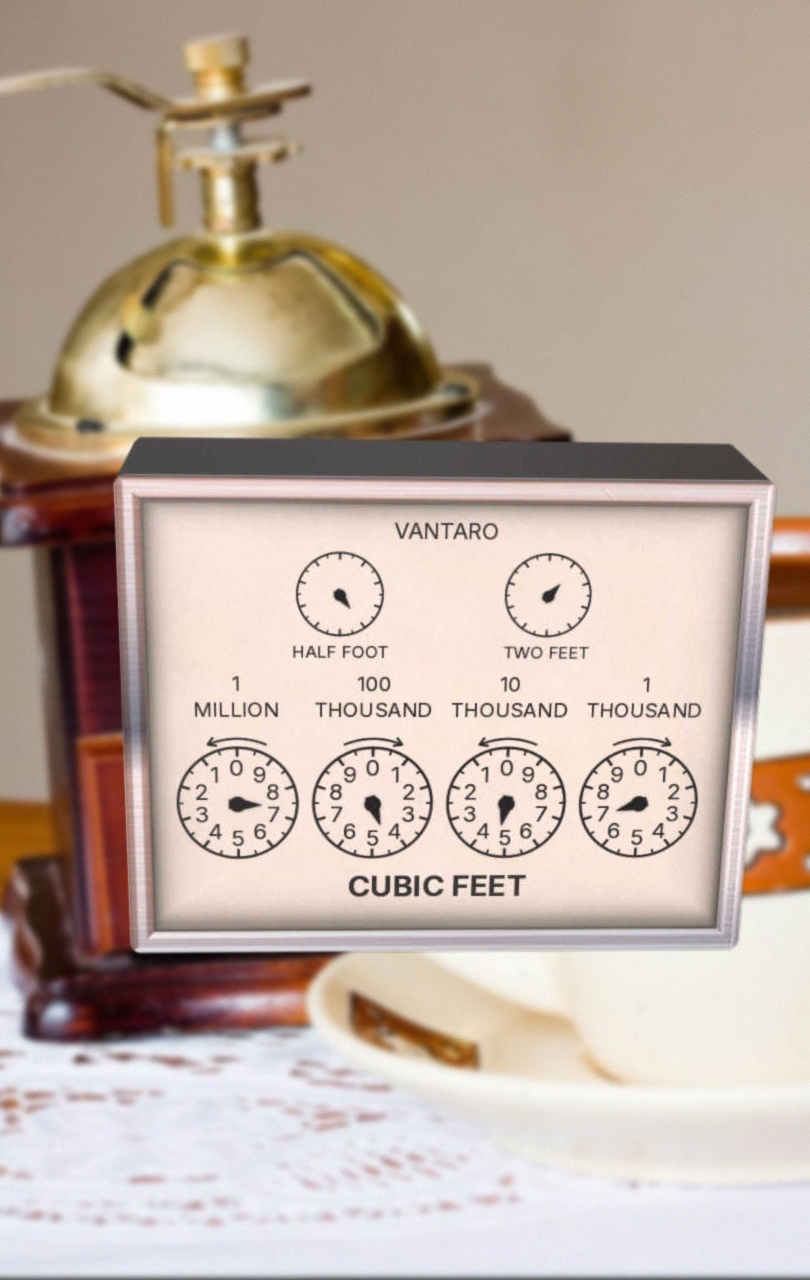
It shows 744700
